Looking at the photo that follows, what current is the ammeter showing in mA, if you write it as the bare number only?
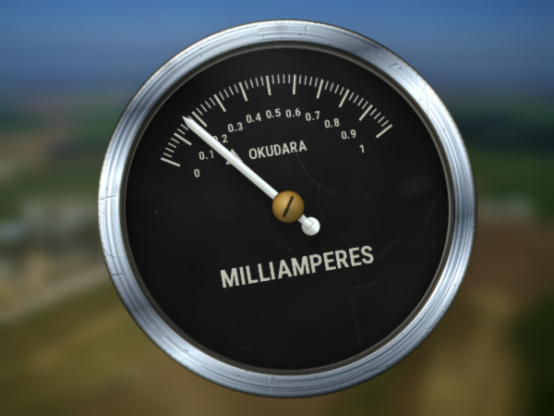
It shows 0.16
